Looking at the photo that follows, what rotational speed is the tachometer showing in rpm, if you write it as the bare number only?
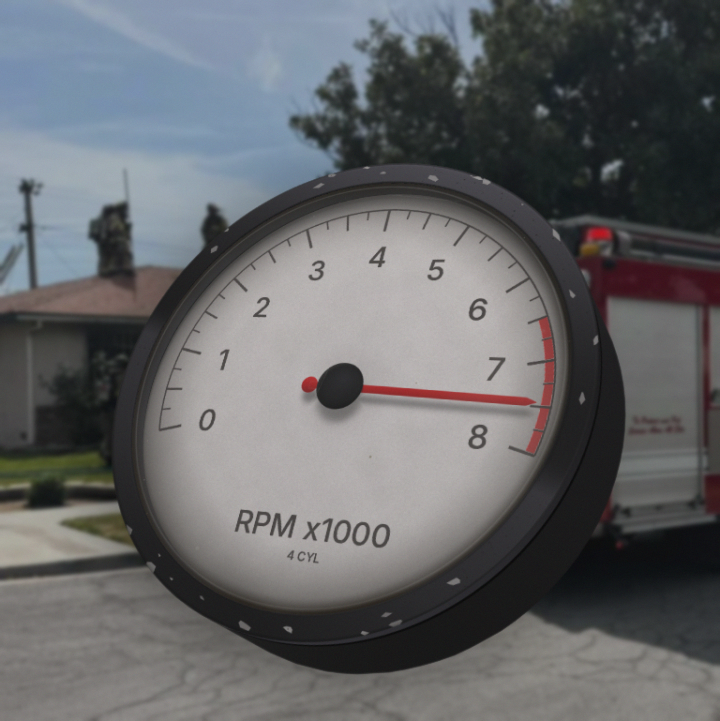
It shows 7500
